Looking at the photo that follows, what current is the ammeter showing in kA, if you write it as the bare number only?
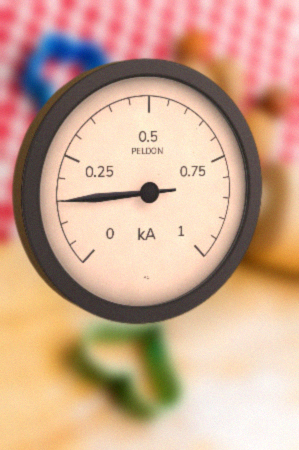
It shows 0.15
